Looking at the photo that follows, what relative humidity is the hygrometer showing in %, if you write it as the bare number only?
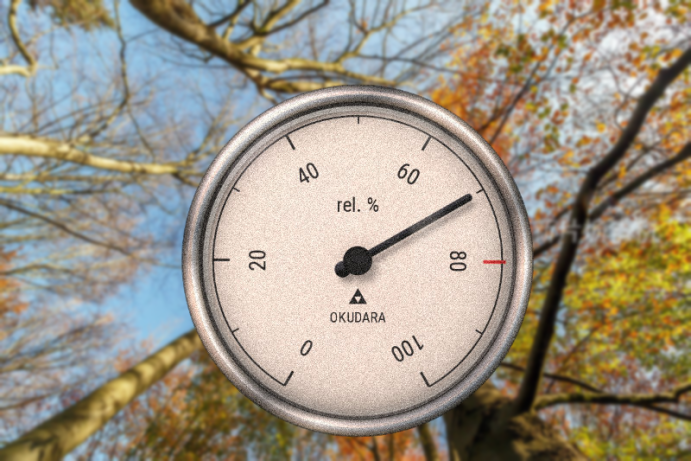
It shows 70
